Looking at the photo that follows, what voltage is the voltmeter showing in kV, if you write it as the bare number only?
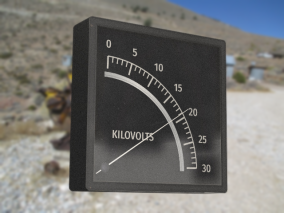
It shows 19
